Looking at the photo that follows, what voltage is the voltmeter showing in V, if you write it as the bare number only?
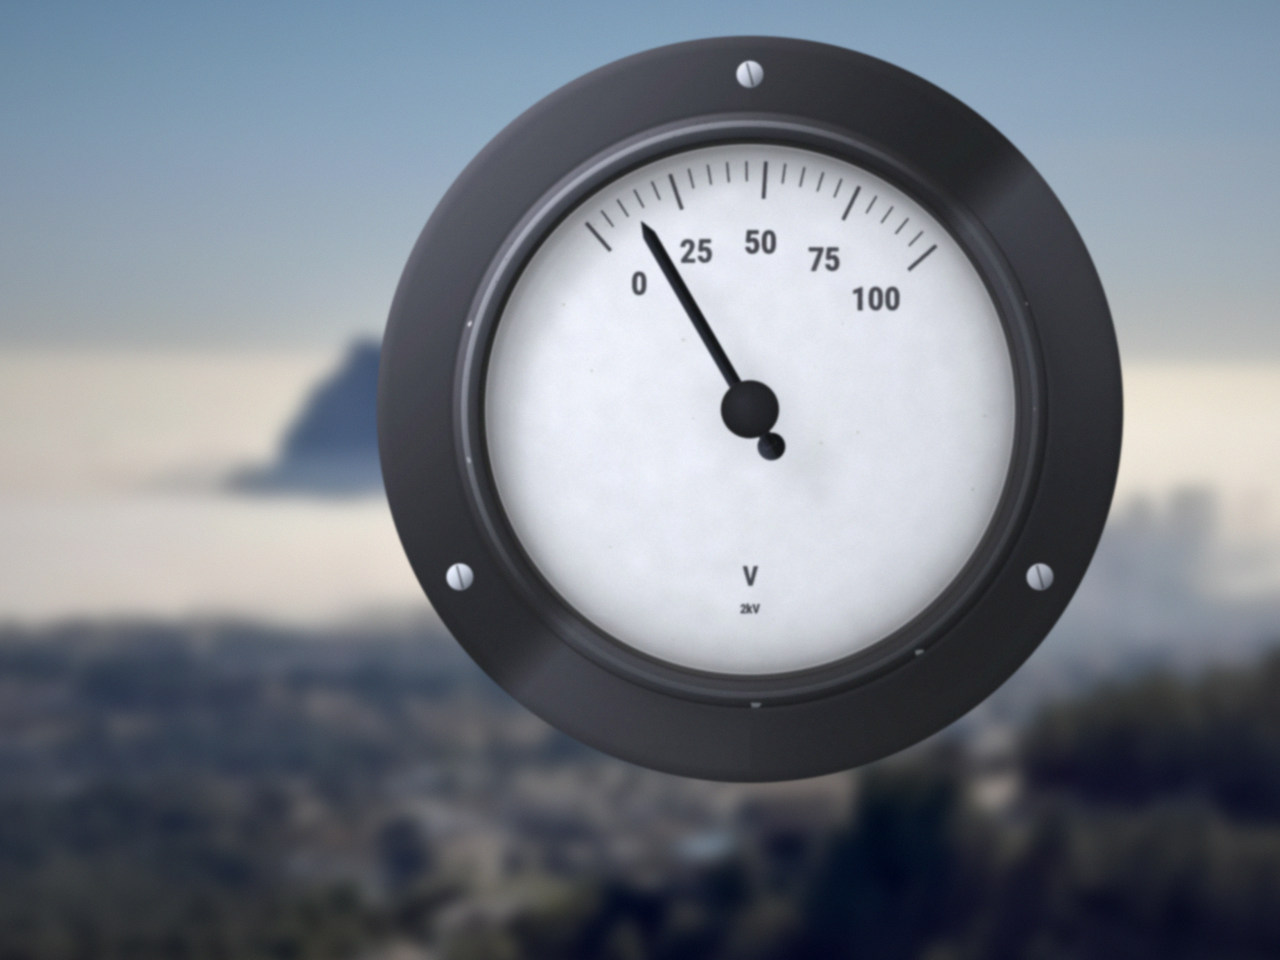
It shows 12.5
